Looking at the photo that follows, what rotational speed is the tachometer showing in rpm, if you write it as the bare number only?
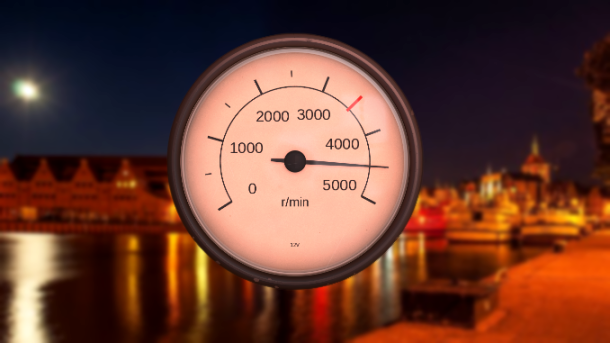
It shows 4500
